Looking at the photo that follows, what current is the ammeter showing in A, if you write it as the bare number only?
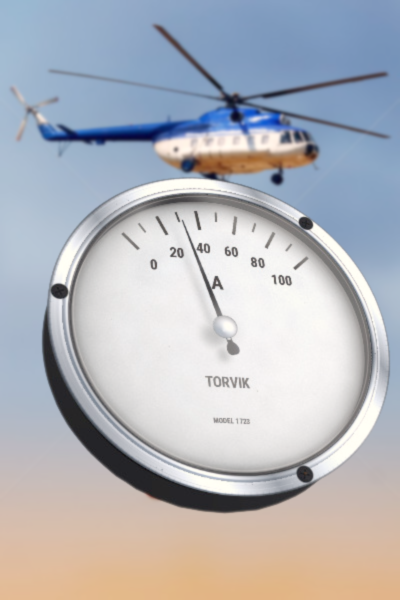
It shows 30
